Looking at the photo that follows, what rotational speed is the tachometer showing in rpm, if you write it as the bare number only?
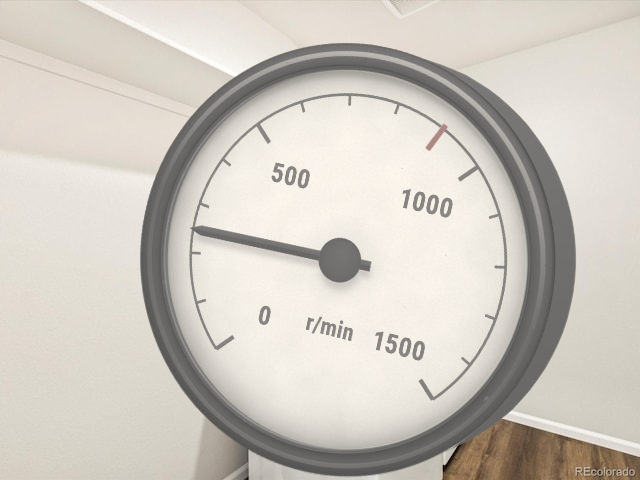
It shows 250
